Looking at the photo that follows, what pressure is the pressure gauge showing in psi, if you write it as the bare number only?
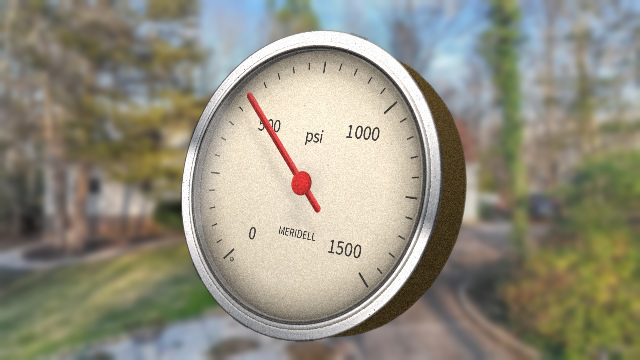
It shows 500
